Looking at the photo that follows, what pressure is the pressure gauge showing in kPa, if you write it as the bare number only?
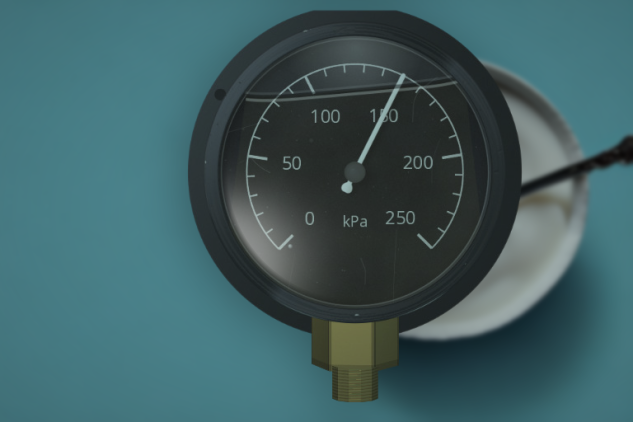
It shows 150
